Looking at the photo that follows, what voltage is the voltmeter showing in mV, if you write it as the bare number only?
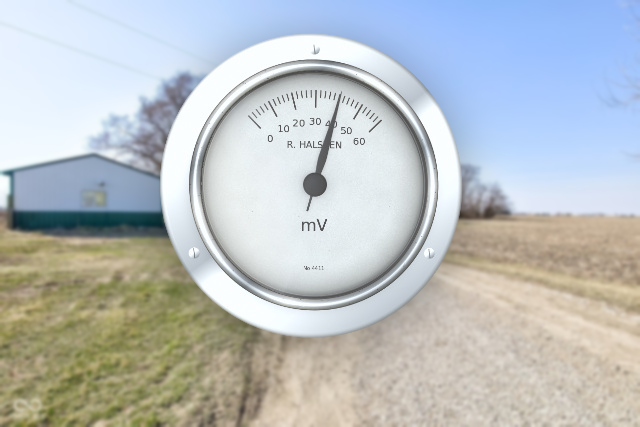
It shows 40
